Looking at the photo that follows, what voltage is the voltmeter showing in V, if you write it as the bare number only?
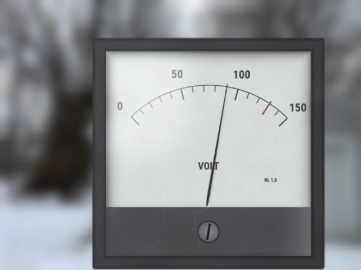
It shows 90
